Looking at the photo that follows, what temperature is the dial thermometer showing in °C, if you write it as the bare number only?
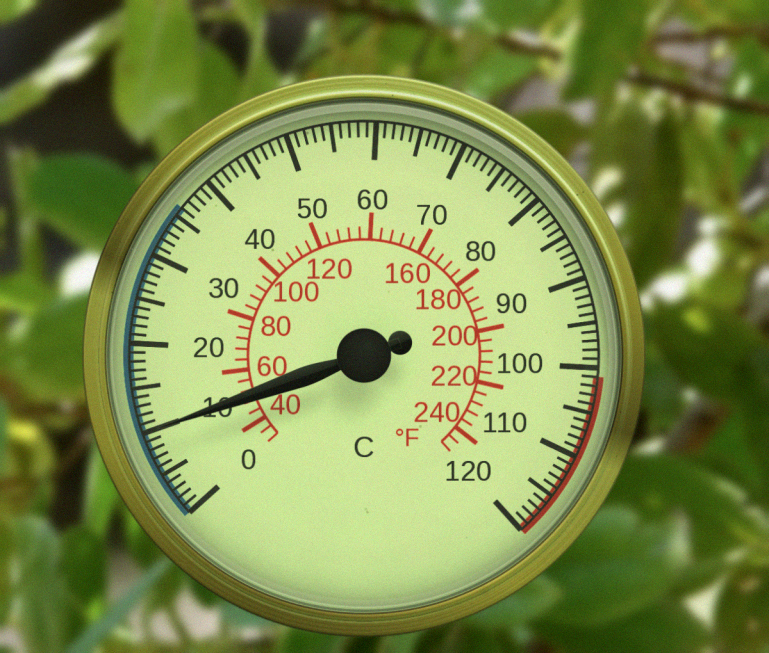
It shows 10
